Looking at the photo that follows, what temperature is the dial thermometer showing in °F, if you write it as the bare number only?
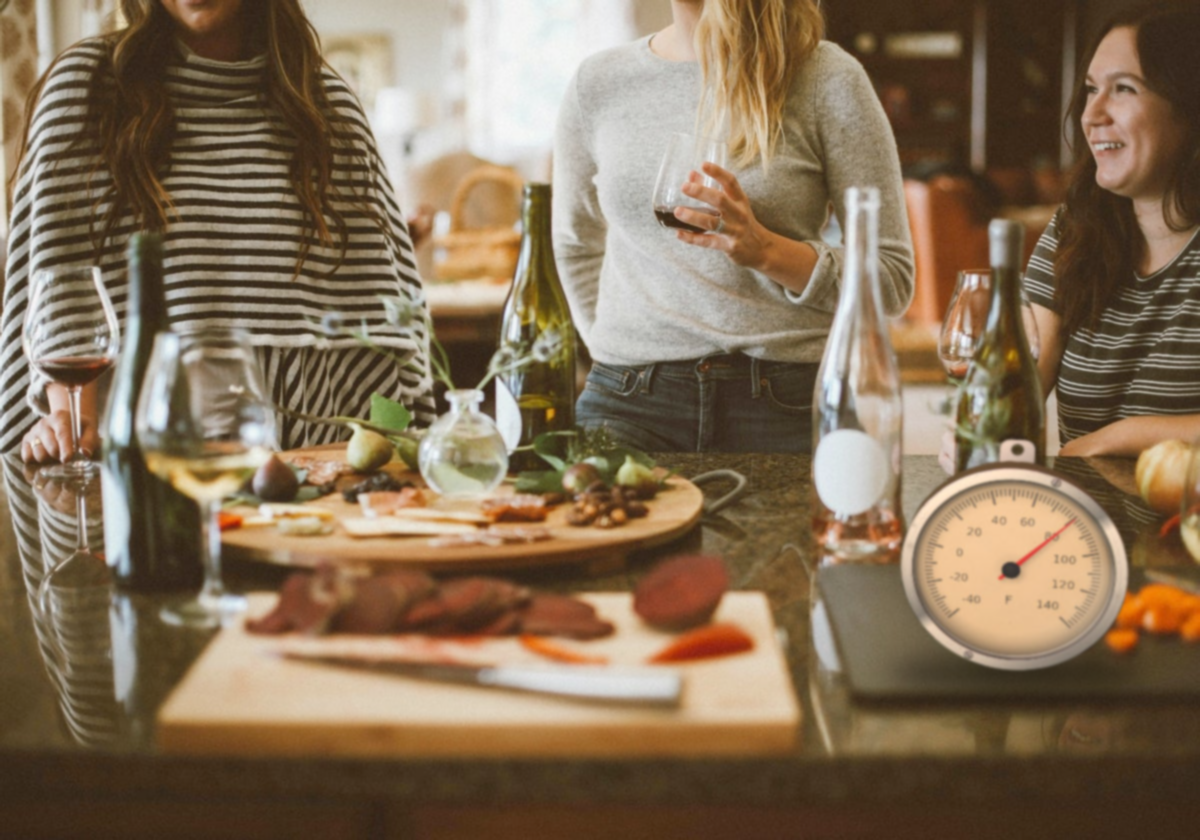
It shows 80
